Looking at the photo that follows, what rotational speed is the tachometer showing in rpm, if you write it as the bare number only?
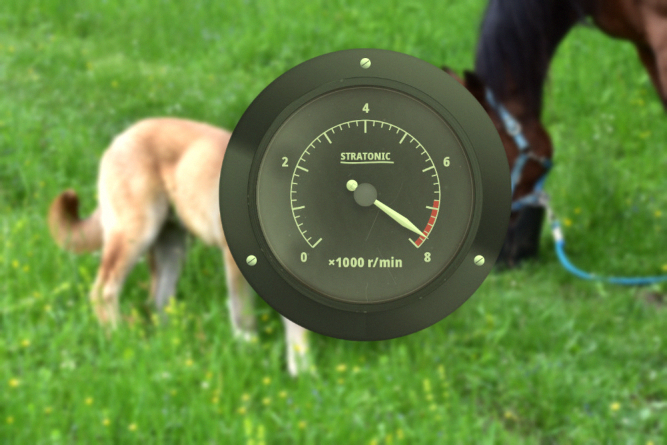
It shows 7700
